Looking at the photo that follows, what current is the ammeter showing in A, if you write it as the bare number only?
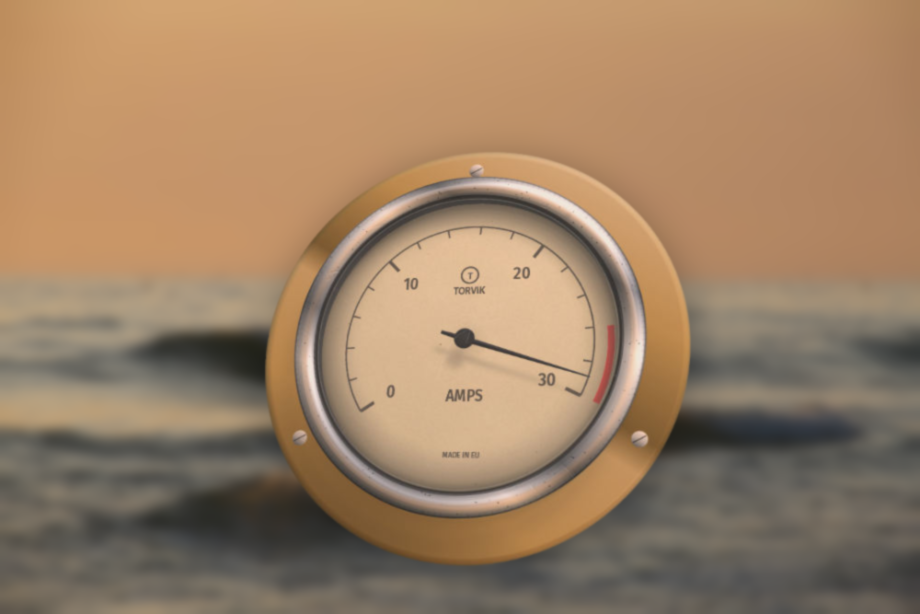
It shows 29
